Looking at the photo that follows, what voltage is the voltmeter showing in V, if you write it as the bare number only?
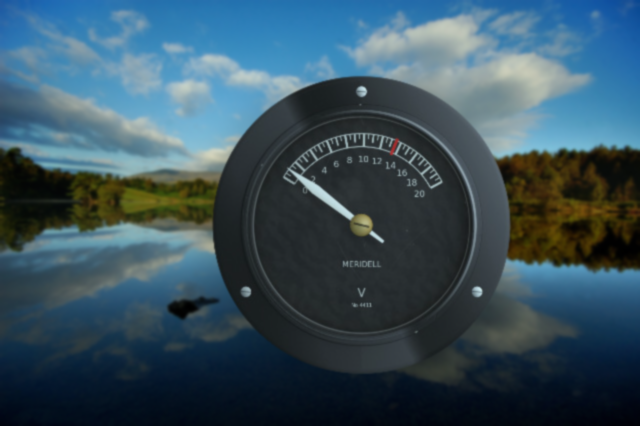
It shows 1
